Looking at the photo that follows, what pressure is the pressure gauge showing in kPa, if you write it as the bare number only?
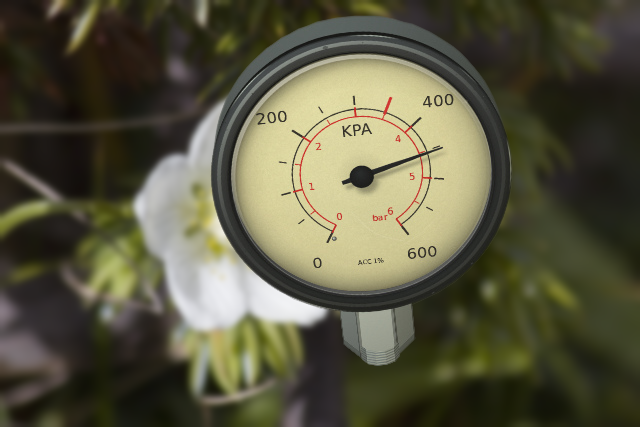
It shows 450
